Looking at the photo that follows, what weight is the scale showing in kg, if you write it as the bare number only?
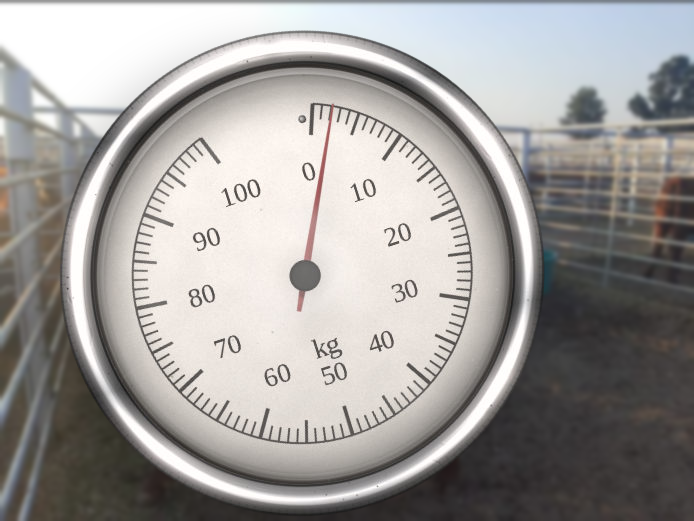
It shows 2
